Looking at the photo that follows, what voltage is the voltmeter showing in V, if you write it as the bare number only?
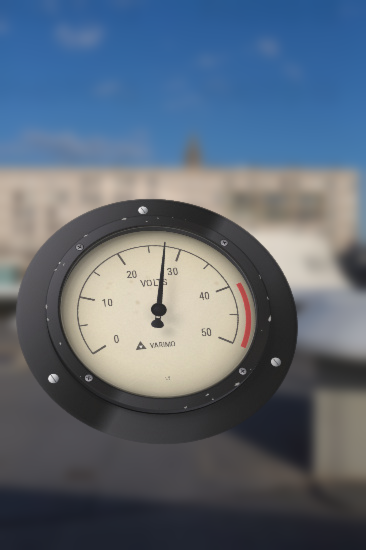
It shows 27.5
